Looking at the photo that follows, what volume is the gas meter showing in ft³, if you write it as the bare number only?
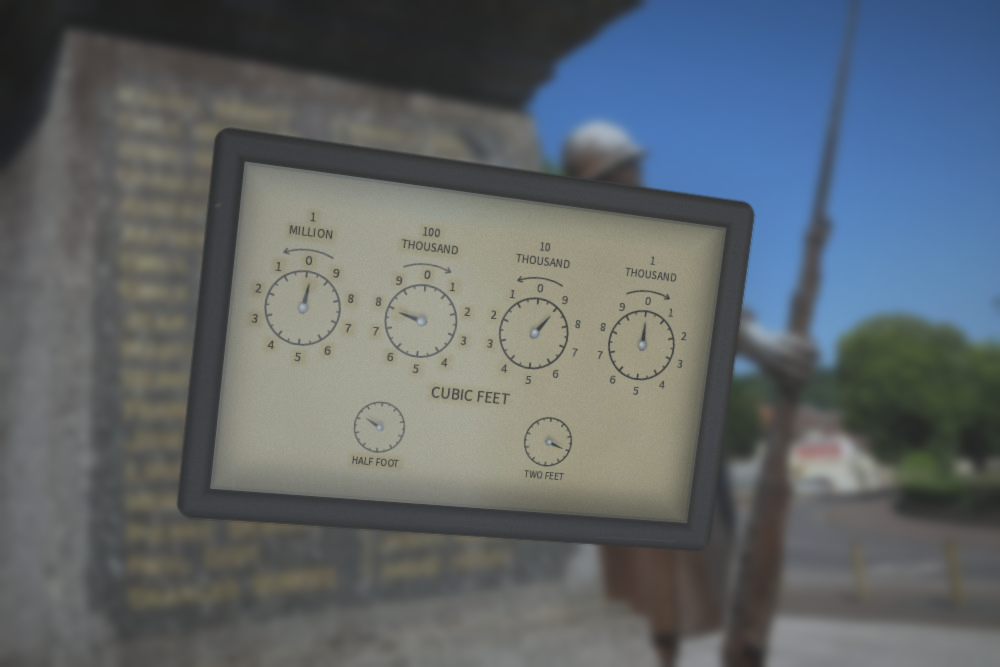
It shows 979000
